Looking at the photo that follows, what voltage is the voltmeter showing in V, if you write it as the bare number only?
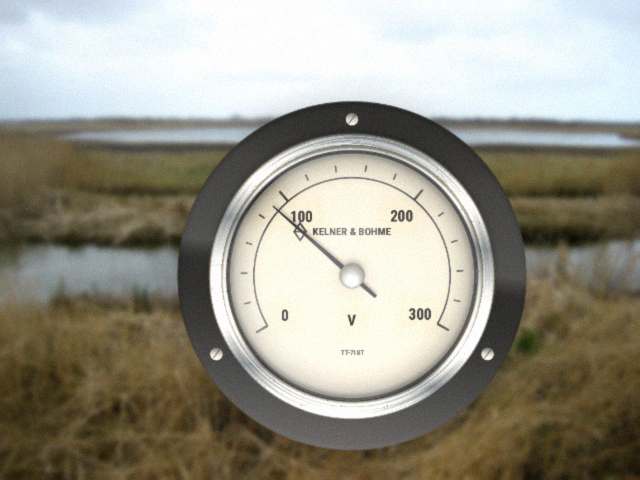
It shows 90
